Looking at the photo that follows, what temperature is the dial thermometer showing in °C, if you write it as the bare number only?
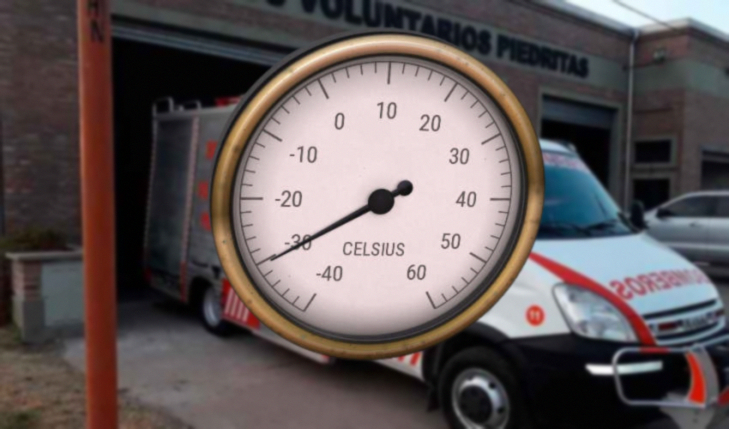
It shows -30
